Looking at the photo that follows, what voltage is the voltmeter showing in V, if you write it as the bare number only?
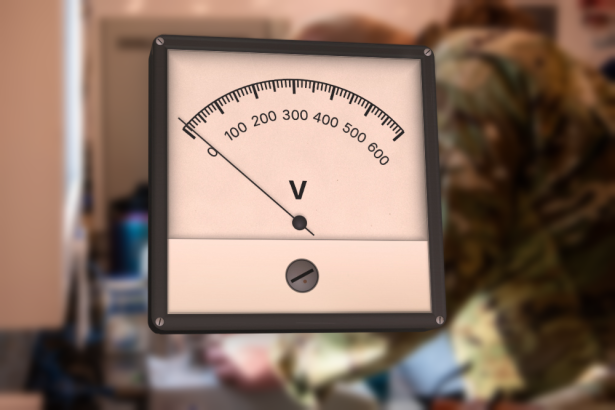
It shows 10
